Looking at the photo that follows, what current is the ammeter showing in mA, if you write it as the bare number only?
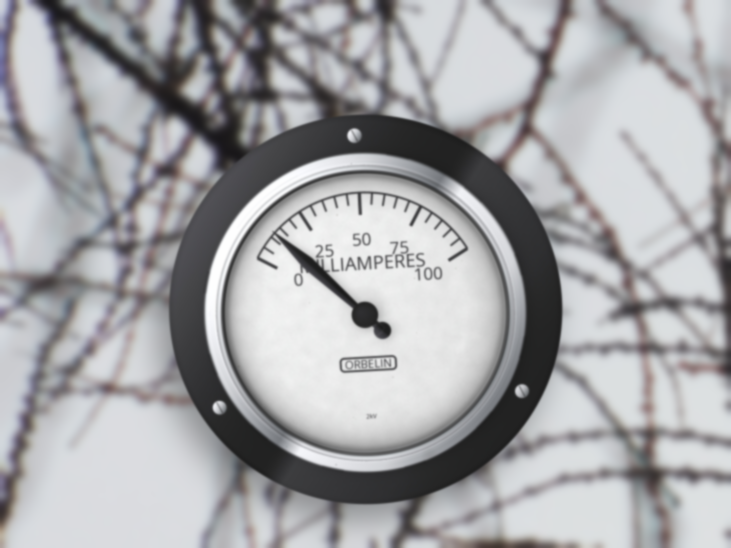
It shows 12.5
